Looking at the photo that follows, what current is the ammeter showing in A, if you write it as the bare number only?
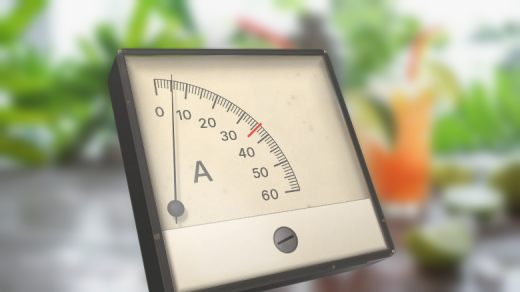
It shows 5
